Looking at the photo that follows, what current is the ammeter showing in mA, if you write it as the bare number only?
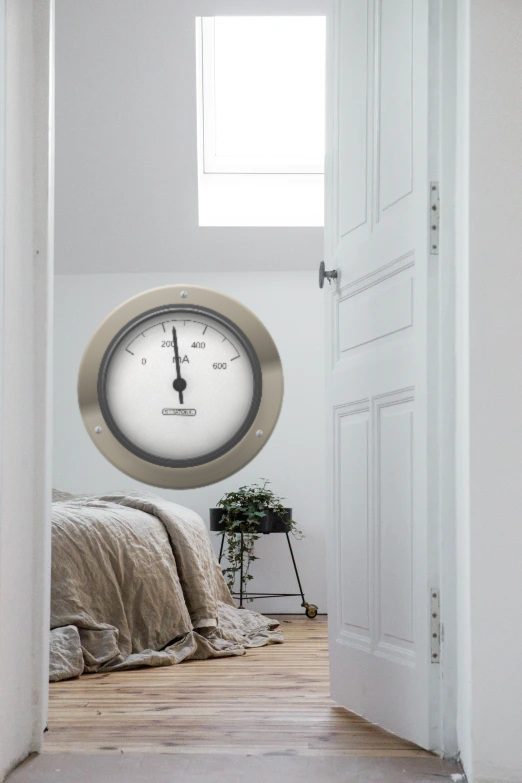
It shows 250
